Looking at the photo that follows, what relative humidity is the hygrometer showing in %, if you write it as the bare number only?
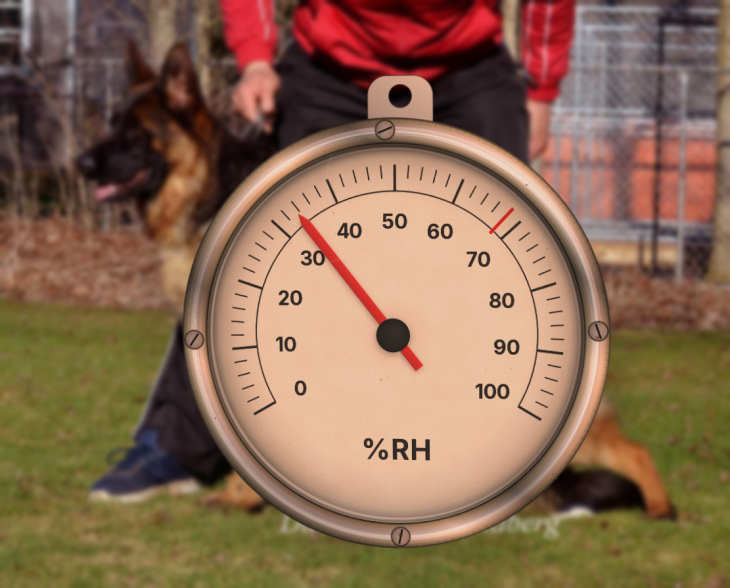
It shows 34
